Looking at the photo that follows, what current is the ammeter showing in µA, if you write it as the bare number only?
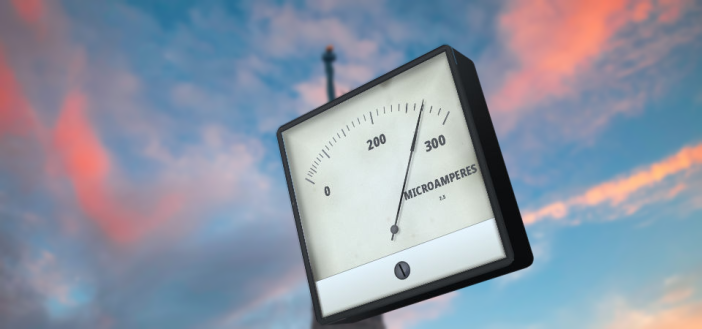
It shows 270
